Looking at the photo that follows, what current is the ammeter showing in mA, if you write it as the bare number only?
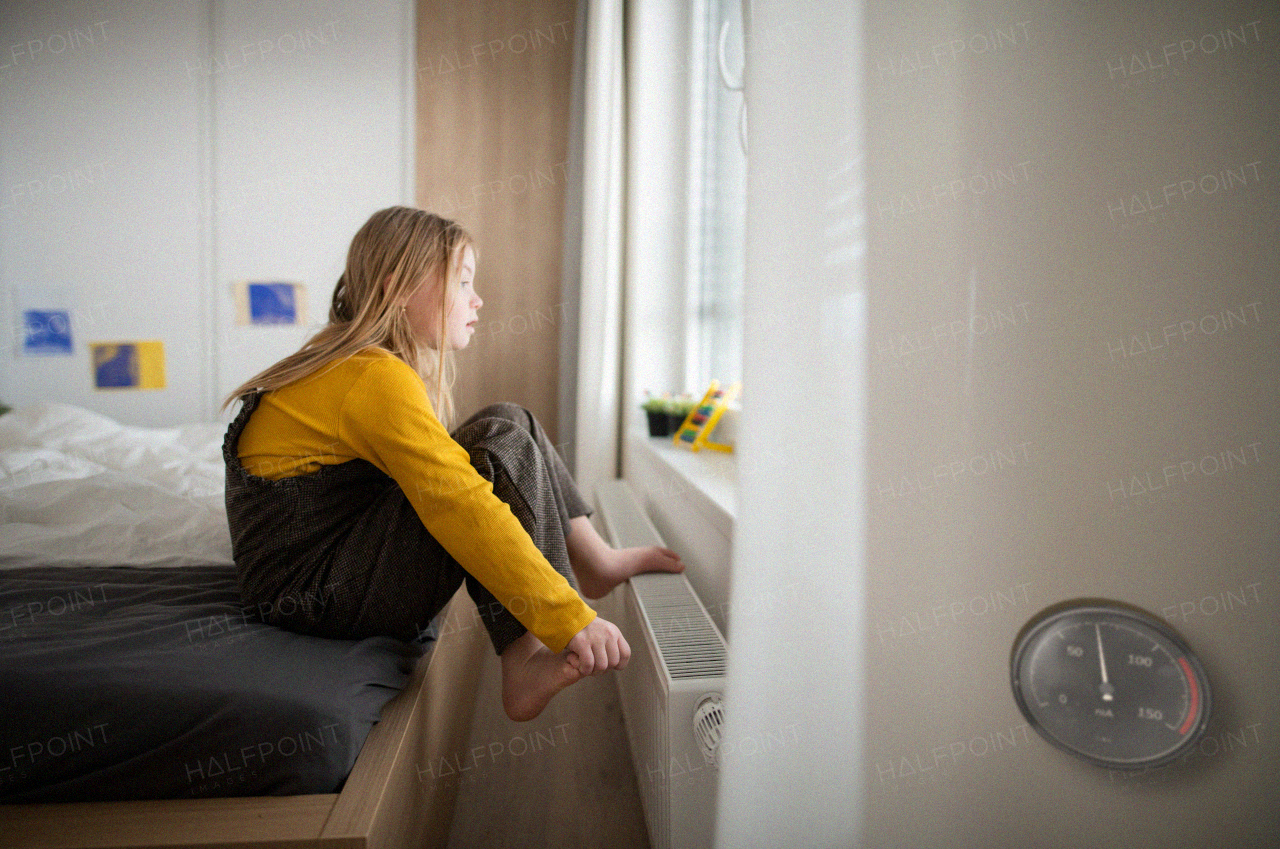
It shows 70
